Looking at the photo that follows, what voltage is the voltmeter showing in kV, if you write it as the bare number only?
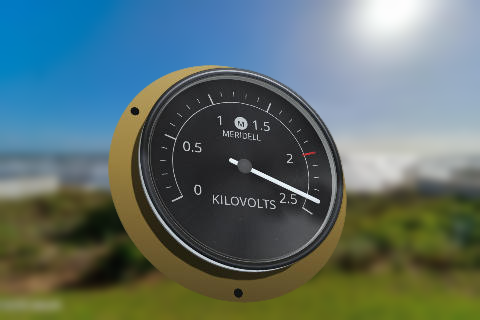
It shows 2.4
